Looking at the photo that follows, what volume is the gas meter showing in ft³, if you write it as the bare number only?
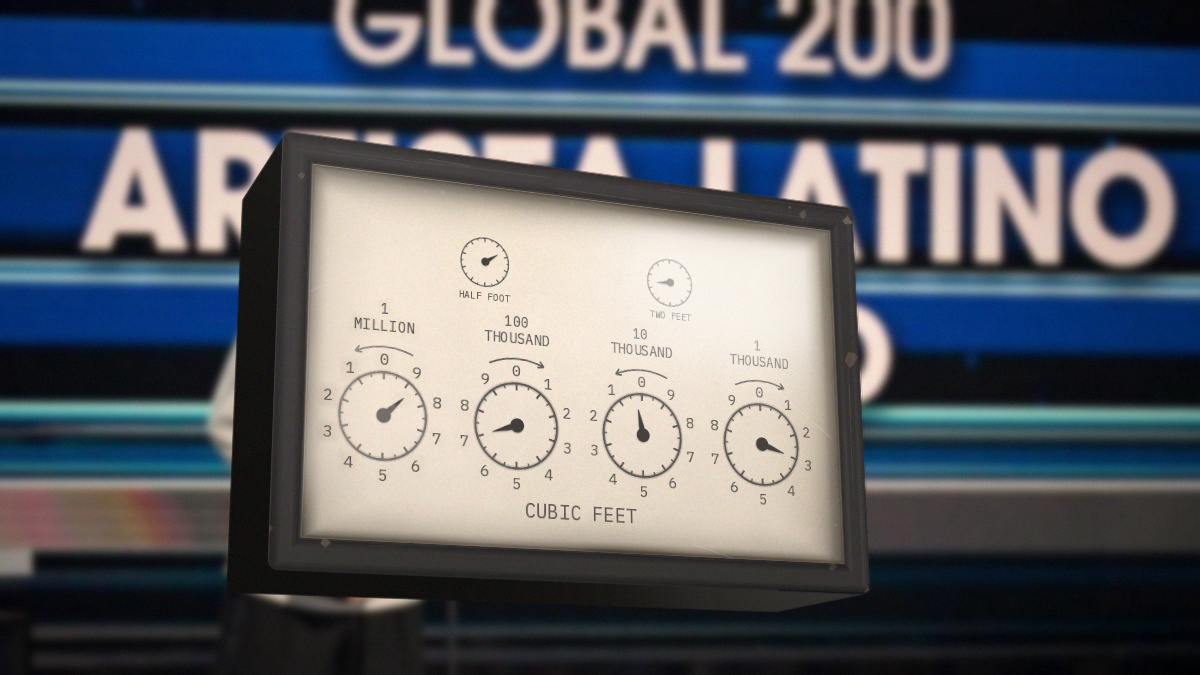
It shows 870300
